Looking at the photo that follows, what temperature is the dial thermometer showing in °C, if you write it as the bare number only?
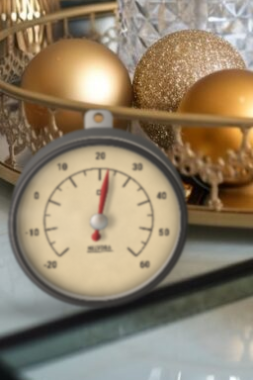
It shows 22.5
